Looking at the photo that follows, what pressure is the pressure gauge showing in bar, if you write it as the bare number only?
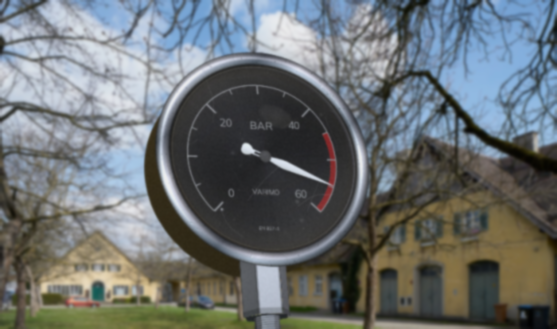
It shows 55
